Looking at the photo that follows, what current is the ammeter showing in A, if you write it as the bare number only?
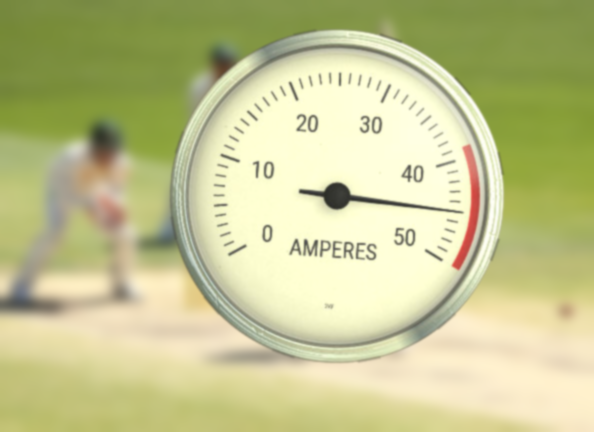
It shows 45
